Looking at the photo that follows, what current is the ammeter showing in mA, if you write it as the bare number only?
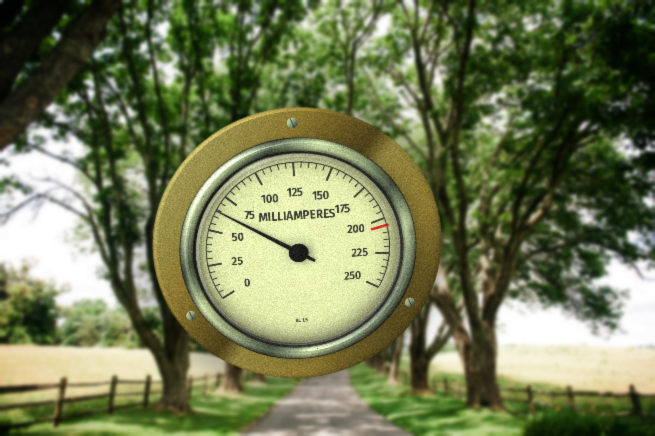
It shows 65
